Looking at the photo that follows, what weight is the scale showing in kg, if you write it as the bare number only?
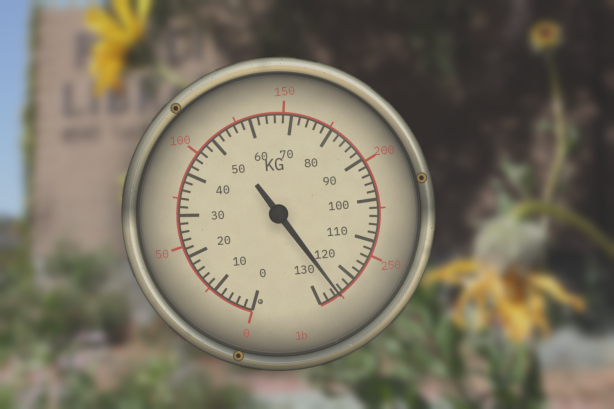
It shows 125
